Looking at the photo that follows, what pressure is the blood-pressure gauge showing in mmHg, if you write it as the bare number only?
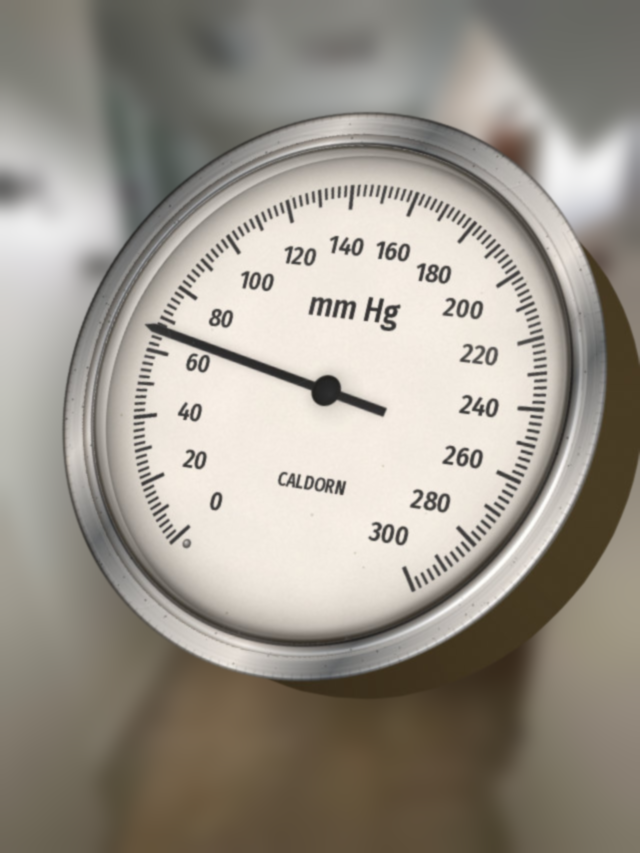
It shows 66
